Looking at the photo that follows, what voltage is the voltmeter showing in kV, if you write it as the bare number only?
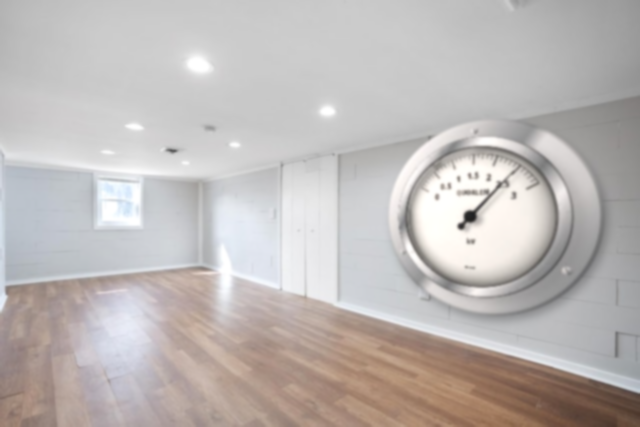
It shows 2.5
